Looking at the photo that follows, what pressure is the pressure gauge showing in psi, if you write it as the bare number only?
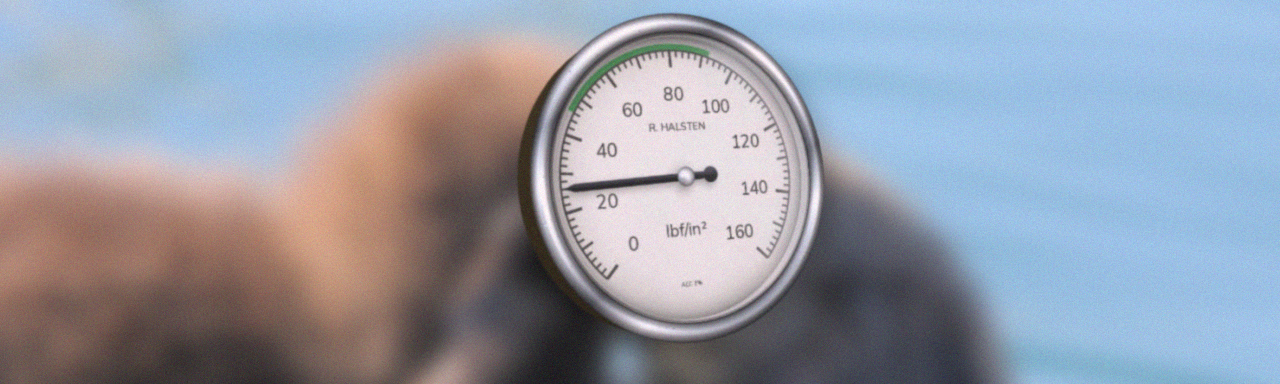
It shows 26
